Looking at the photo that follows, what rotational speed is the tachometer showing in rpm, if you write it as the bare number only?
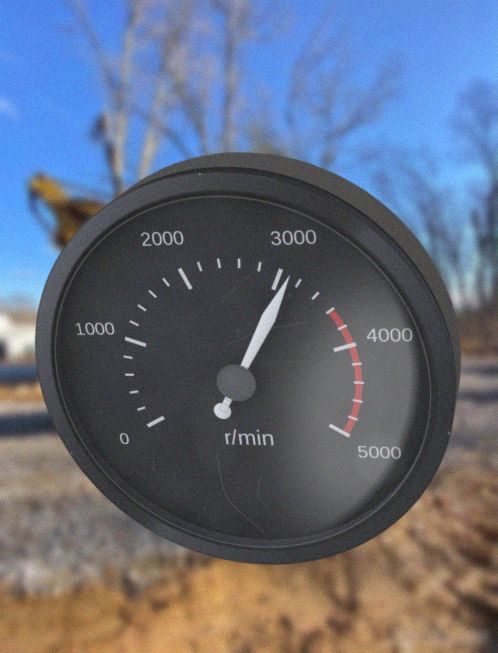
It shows 3100
